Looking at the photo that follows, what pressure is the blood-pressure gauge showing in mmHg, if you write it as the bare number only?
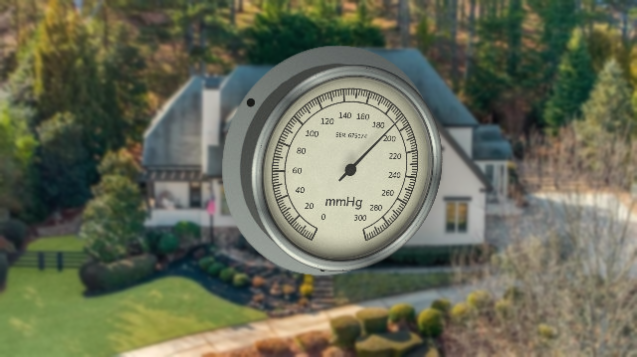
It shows 190
